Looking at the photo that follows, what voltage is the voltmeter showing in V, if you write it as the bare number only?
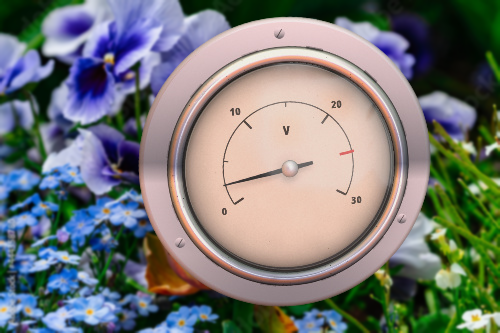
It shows 2.5
